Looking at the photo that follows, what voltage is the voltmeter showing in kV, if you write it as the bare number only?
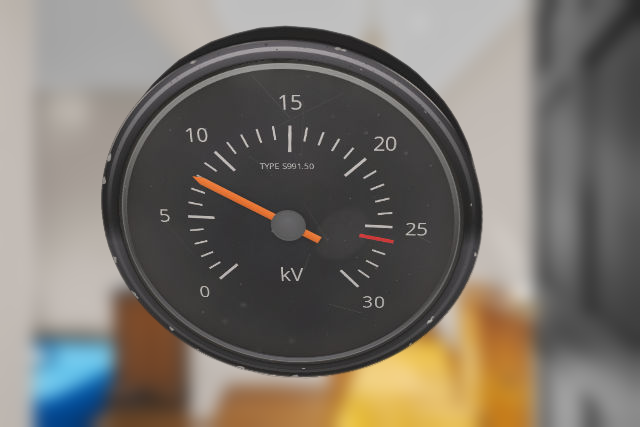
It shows 8
